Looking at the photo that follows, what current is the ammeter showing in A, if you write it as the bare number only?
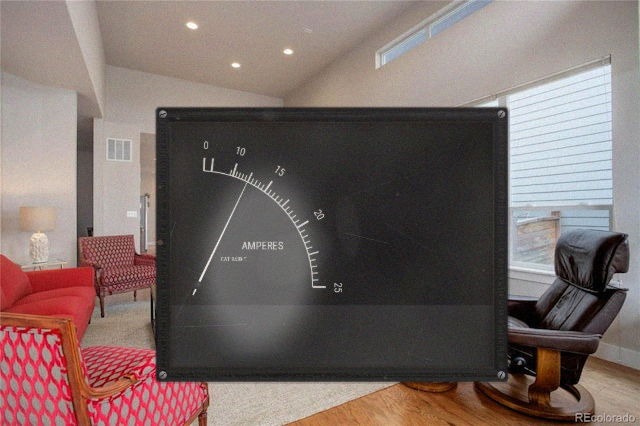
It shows 12.5
